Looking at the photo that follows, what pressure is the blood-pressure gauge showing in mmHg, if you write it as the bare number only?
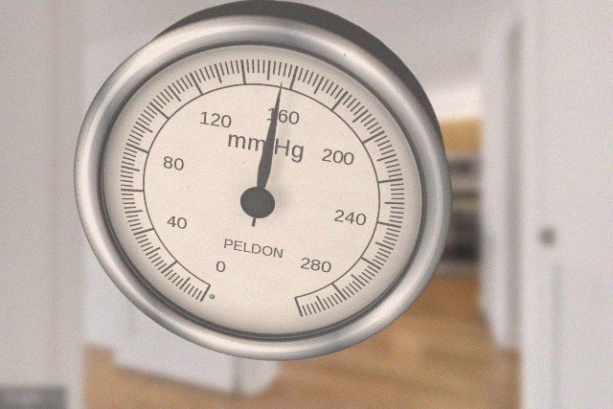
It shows 156
